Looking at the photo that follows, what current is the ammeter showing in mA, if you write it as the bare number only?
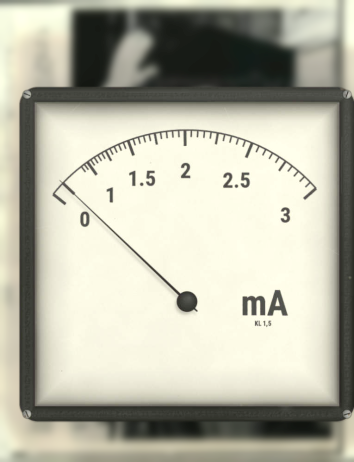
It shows 0.5
